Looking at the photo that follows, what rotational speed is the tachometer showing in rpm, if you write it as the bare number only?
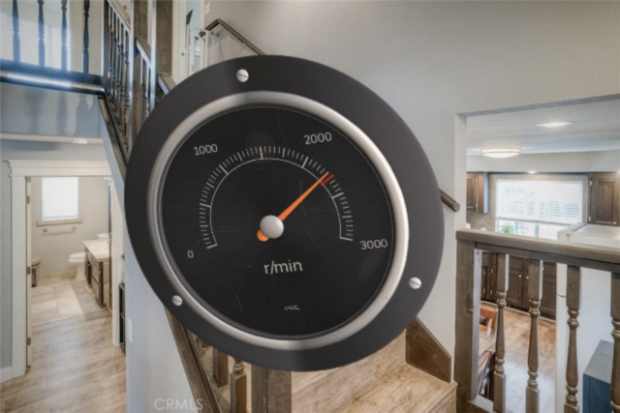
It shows 2250
